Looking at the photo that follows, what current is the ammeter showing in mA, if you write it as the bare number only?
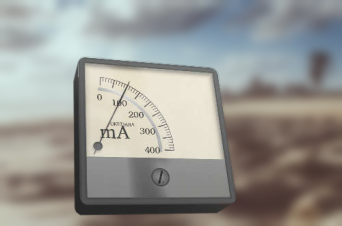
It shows 100
